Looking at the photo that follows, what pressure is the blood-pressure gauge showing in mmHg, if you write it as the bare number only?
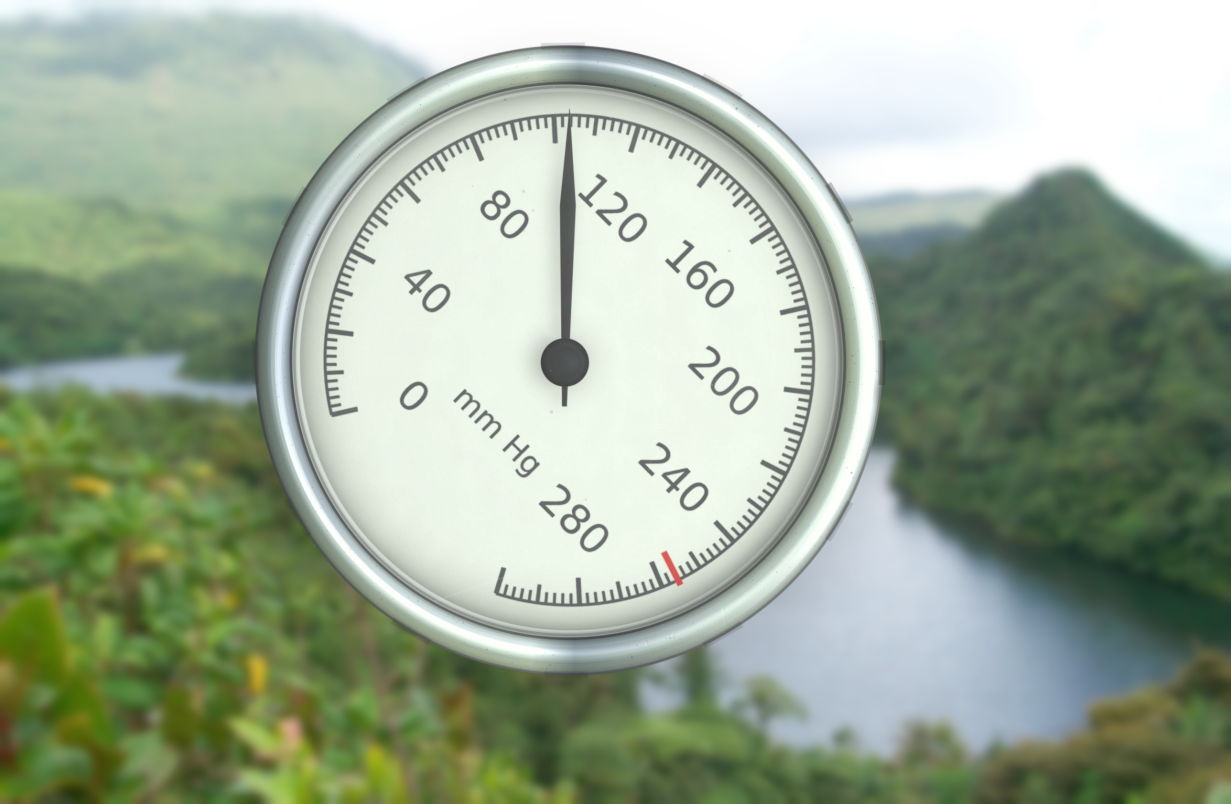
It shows 104
